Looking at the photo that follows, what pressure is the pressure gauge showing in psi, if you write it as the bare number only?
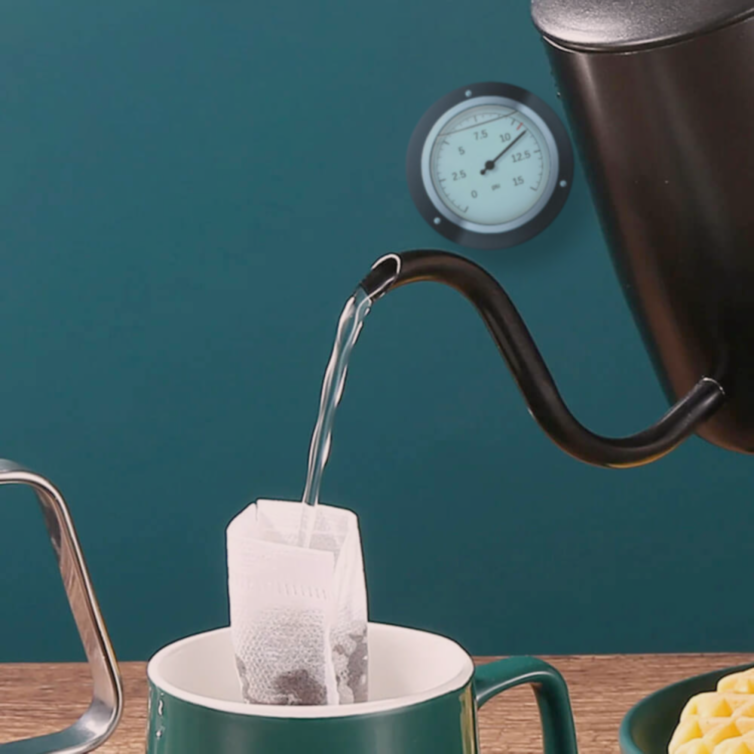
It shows 11
